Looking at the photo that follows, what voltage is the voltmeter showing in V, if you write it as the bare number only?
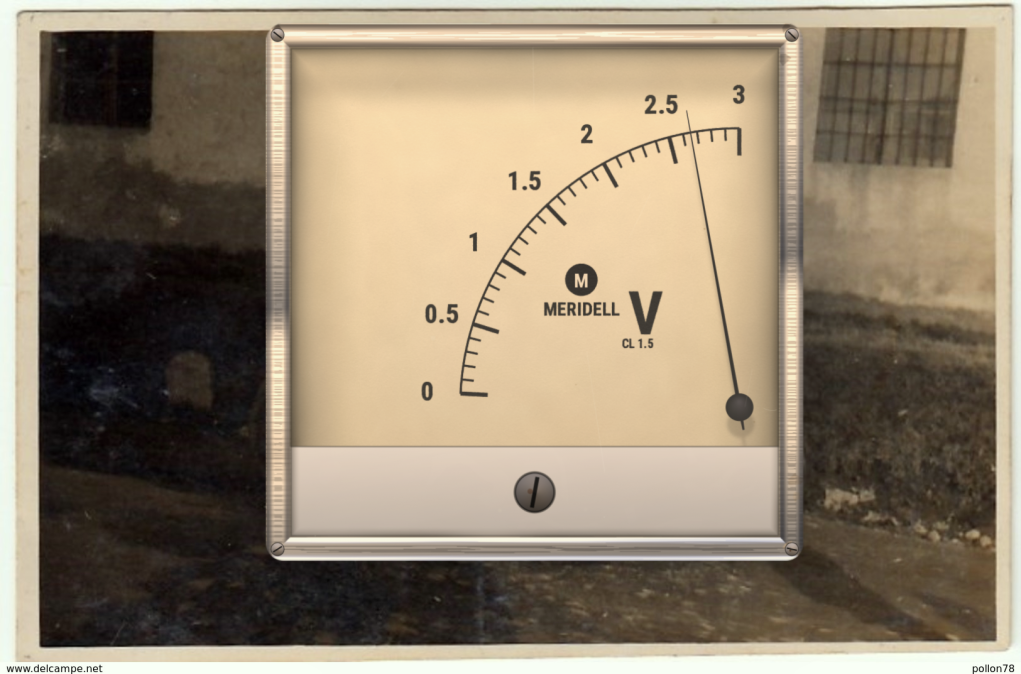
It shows 2.65
